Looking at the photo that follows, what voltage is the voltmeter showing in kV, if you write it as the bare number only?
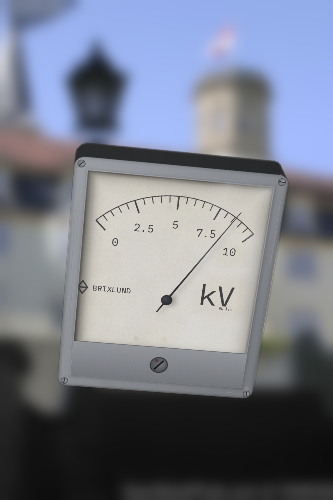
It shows 8.5
